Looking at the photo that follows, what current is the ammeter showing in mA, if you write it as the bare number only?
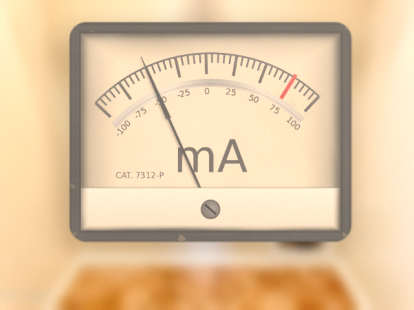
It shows -50
